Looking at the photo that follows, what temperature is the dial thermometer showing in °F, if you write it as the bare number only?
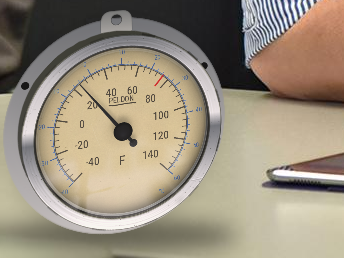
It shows 24
